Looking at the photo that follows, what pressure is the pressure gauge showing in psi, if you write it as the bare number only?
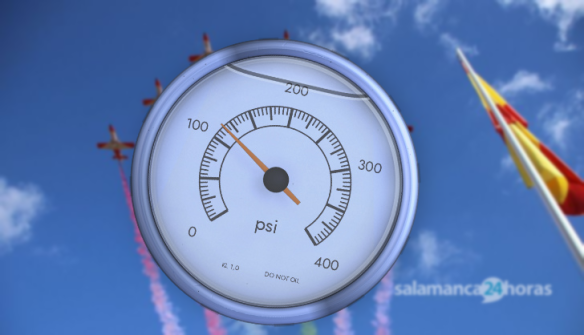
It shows 115
